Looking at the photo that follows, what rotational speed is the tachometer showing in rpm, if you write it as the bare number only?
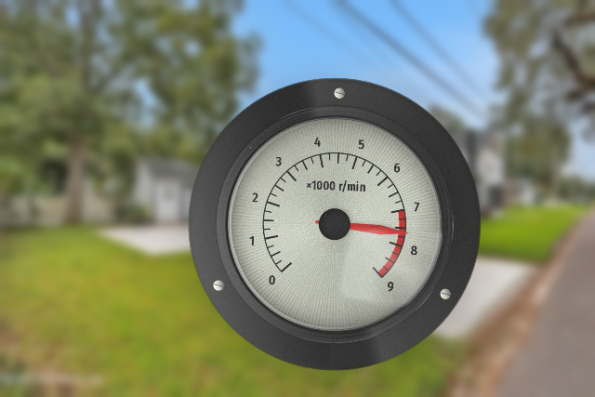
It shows 7625
